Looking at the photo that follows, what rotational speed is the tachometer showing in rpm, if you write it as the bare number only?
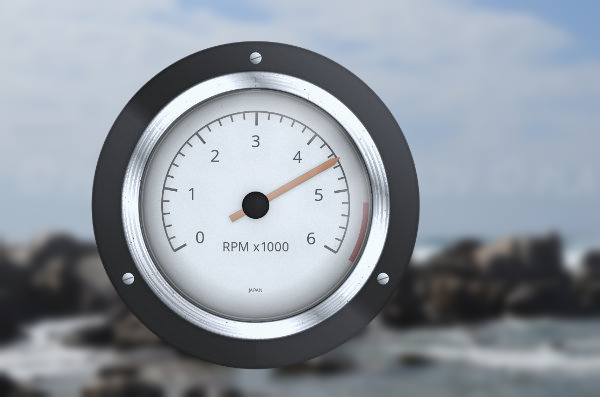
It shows 4500
